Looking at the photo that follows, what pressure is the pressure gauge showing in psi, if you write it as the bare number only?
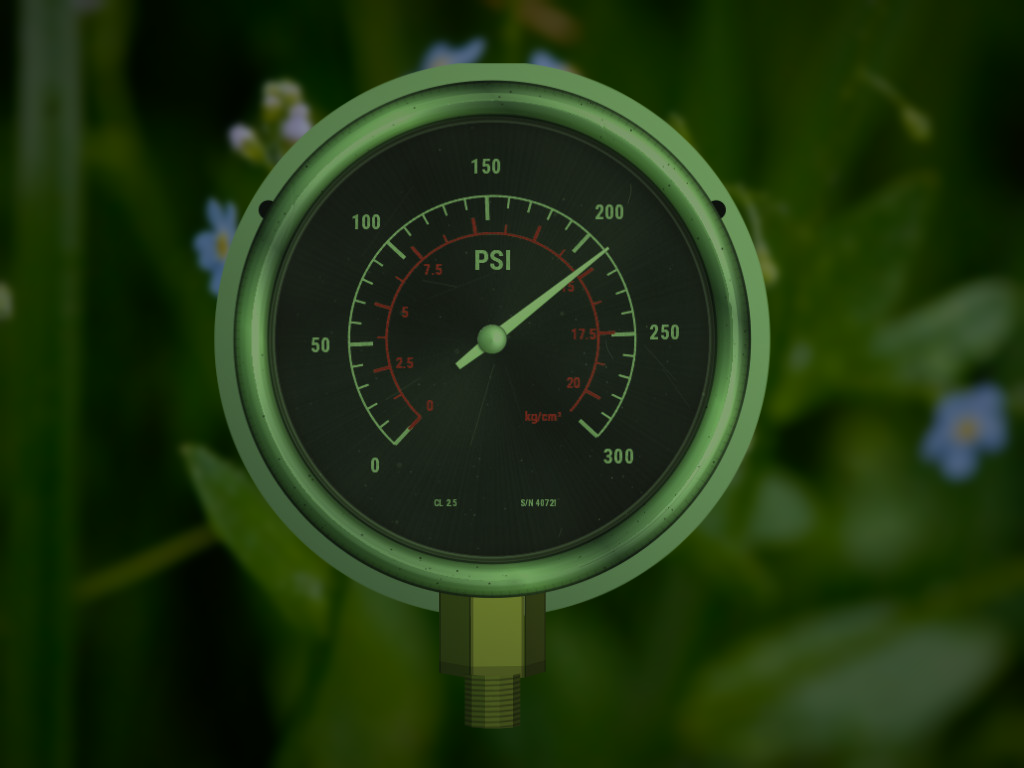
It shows 210
